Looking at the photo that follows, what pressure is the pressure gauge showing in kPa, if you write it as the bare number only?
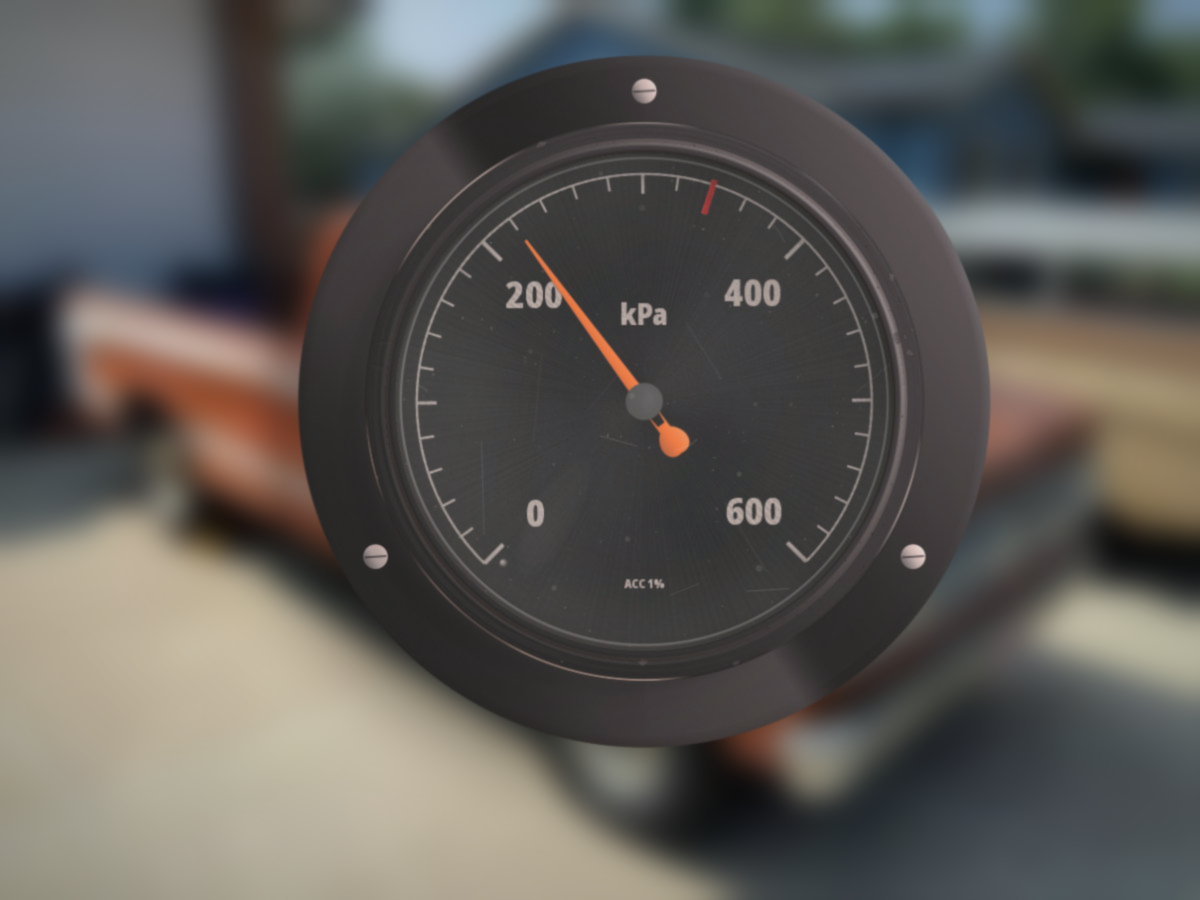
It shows 220
